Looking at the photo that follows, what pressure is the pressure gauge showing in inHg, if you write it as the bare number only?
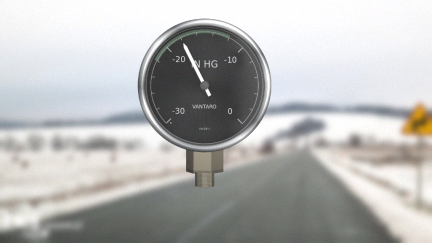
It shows -18
